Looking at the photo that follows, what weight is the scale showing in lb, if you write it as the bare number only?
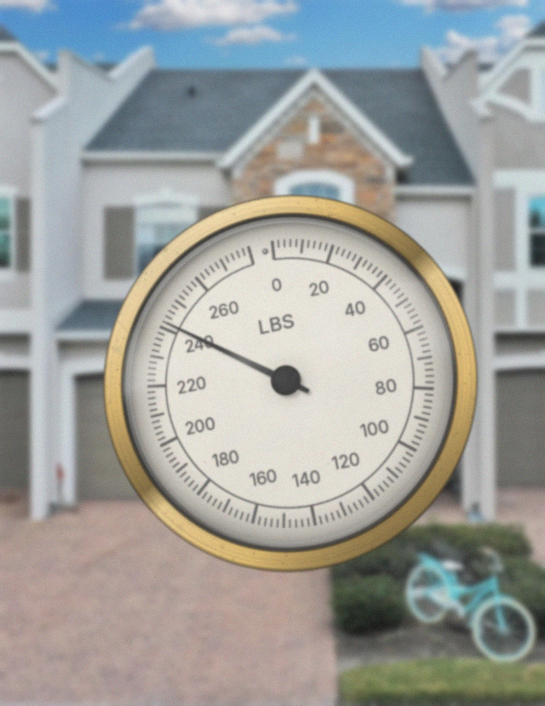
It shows 242
